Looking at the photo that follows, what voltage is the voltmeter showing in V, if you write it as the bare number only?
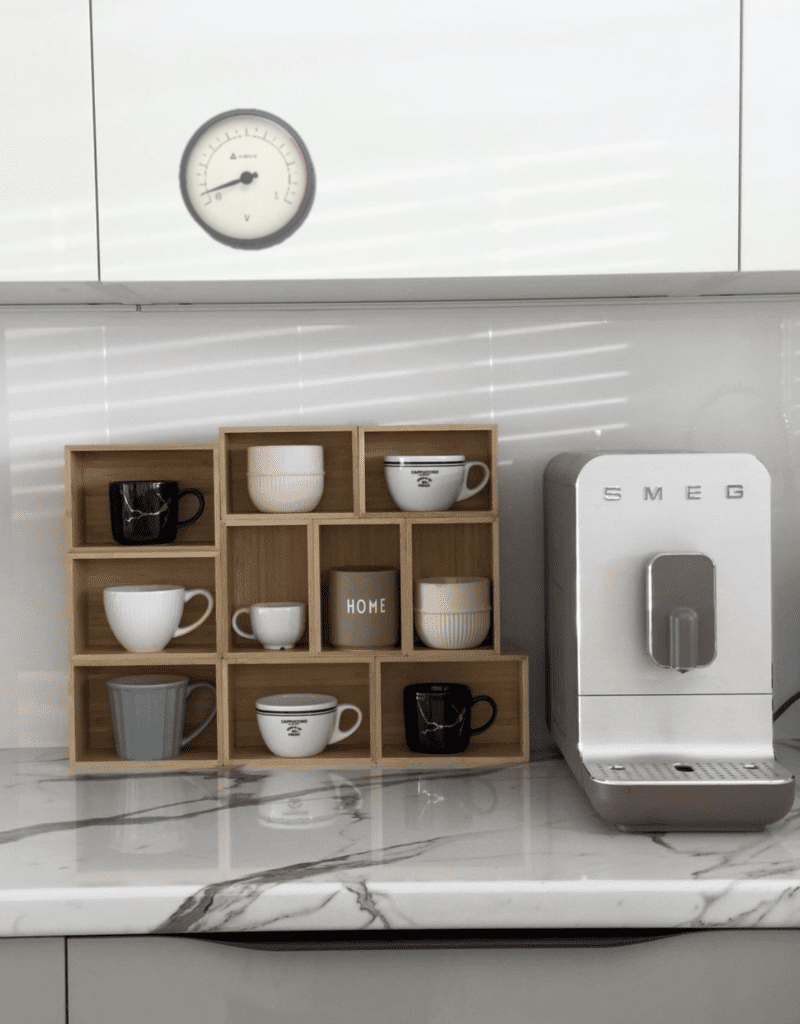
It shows 0.05
